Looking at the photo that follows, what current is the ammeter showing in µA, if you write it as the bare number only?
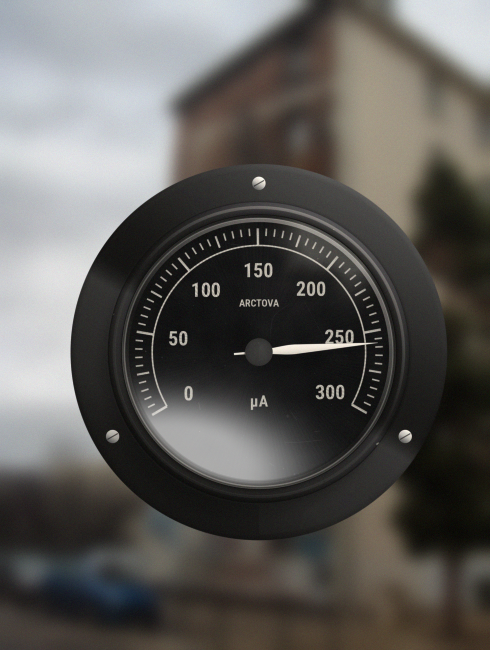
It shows 257.5
